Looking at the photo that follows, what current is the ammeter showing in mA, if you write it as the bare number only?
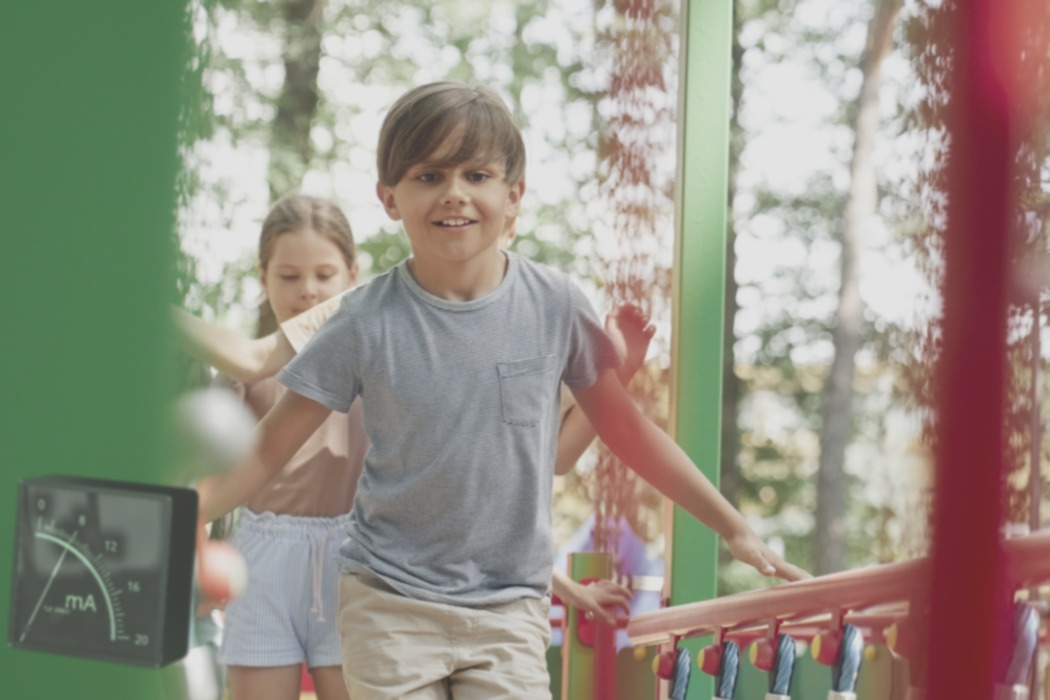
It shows 8
